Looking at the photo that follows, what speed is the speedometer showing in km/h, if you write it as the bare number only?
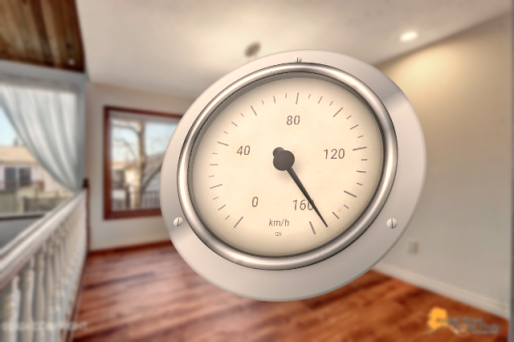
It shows 155
